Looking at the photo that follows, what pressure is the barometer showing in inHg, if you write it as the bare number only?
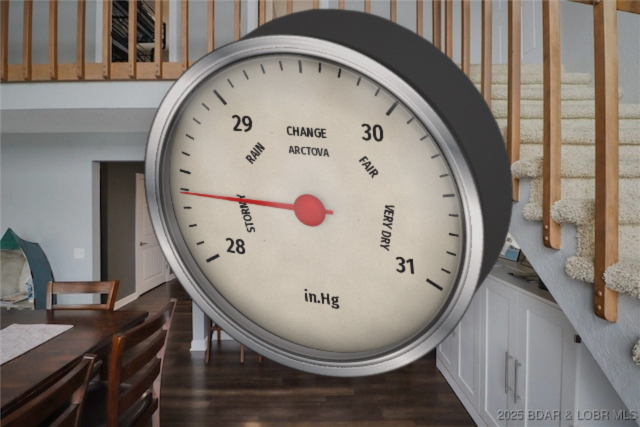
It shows 28.4
